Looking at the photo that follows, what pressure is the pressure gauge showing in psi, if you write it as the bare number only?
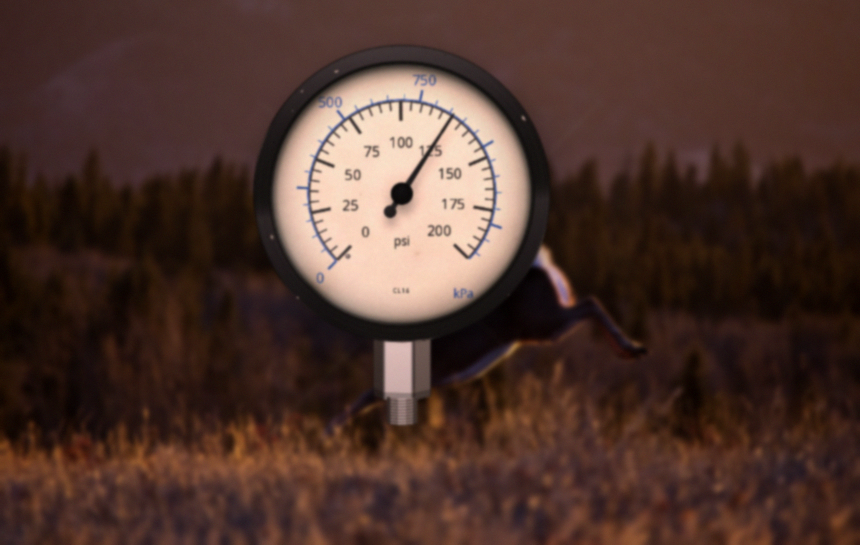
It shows 125
